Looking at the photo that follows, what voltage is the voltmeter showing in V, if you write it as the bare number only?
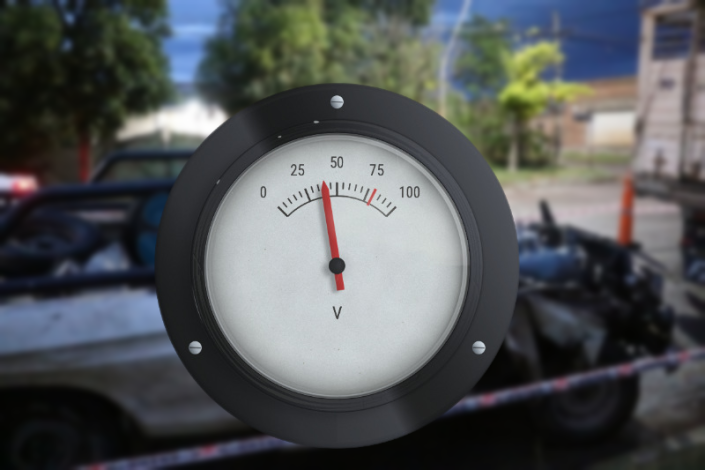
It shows 40
